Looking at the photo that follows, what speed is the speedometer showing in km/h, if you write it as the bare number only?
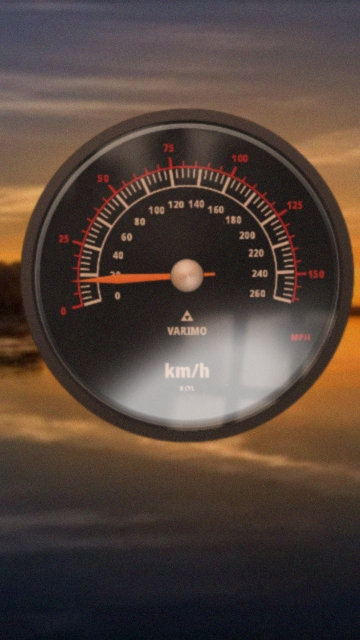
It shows 16
